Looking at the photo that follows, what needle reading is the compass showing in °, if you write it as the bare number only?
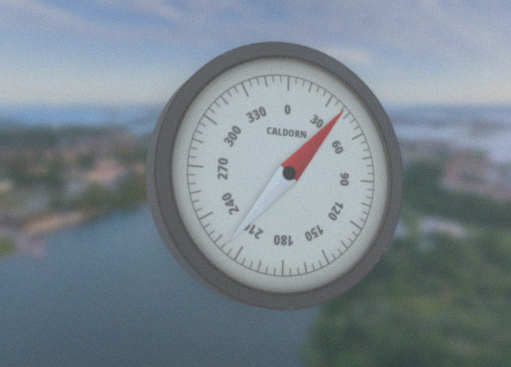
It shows 40
